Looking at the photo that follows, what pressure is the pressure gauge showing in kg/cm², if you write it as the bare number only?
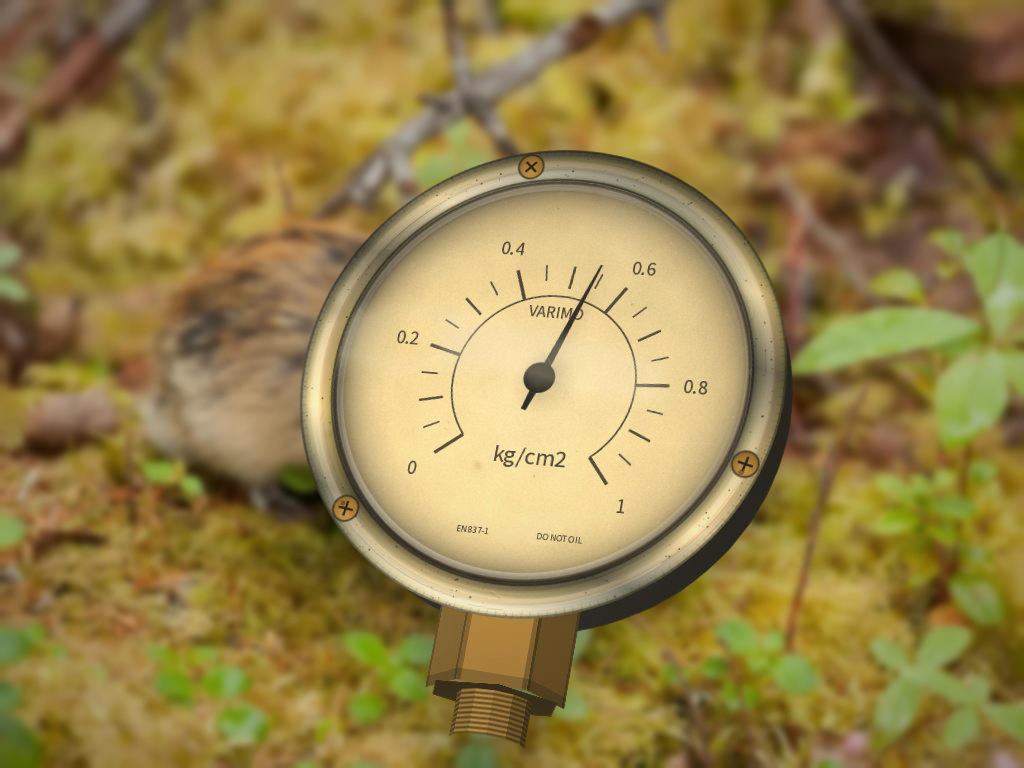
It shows 0.55
